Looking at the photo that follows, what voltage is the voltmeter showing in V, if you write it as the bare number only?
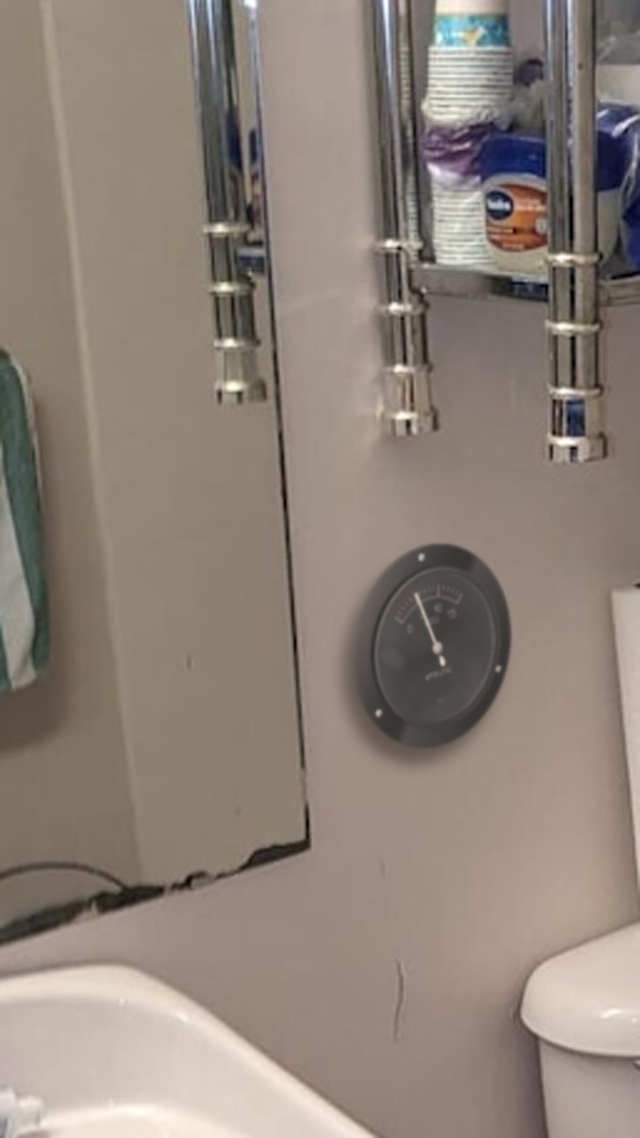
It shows 5
